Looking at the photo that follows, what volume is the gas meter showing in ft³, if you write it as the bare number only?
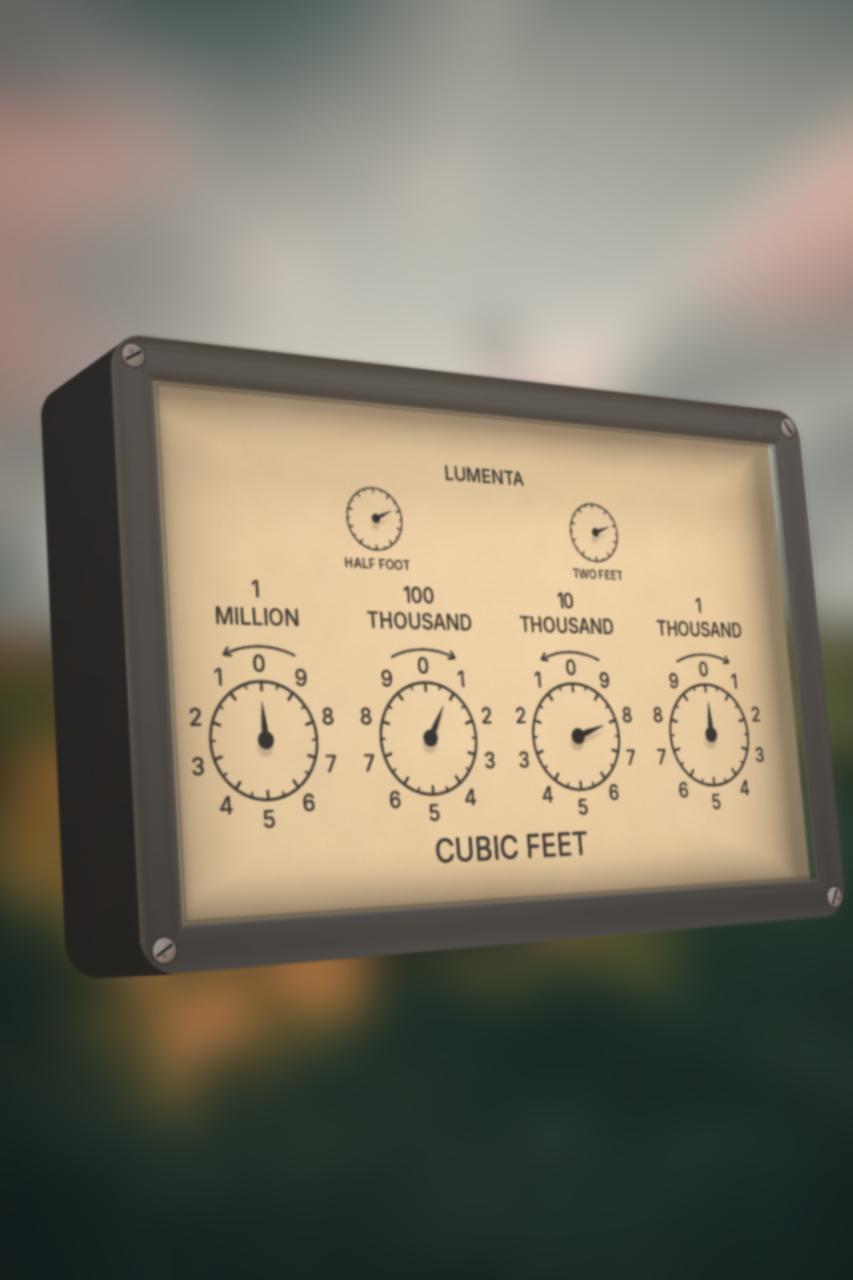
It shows 8000
